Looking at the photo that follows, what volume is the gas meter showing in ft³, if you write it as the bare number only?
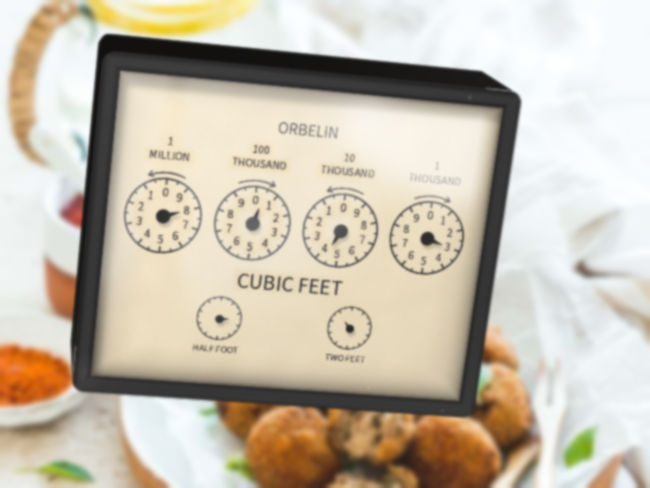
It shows 804300
